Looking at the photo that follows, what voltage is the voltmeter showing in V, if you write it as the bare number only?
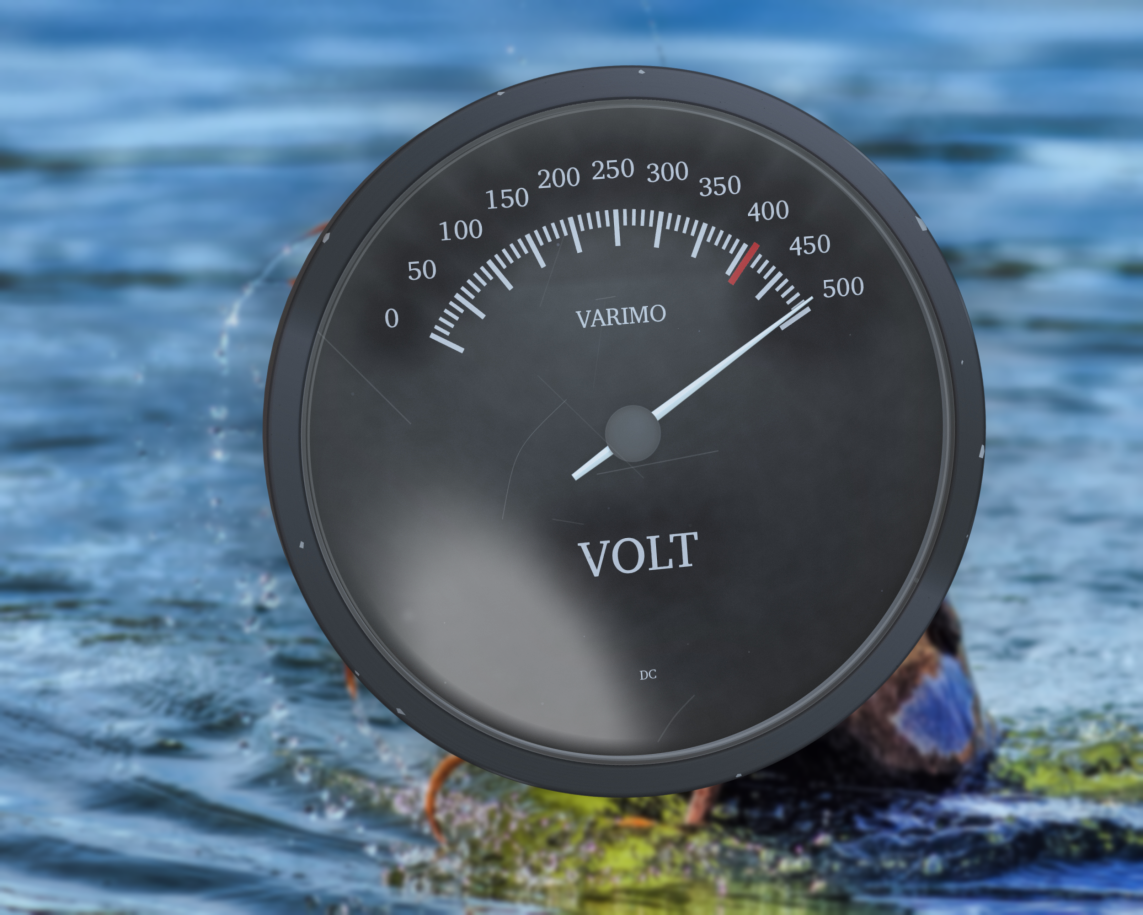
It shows 490
